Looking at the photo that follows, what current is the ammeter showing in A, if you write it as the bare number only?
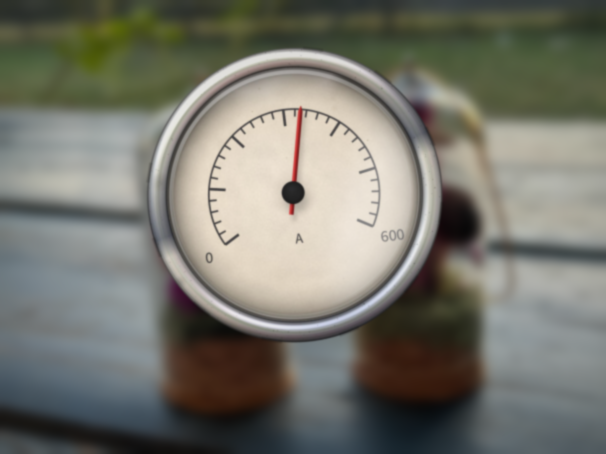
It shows 330
